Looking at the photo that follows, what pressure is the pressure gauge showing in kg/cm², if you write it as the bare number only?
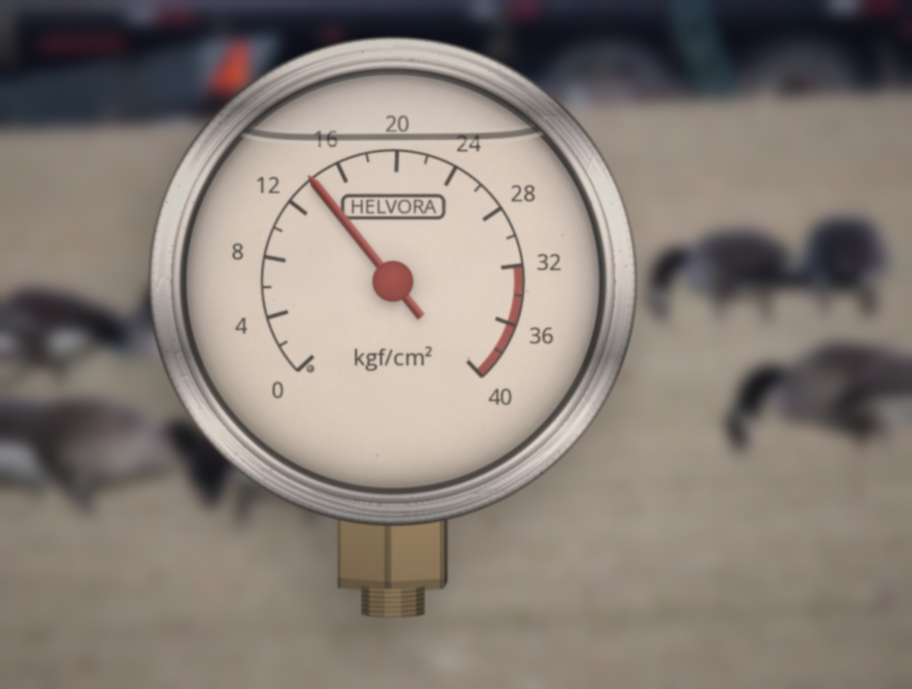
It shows 14
